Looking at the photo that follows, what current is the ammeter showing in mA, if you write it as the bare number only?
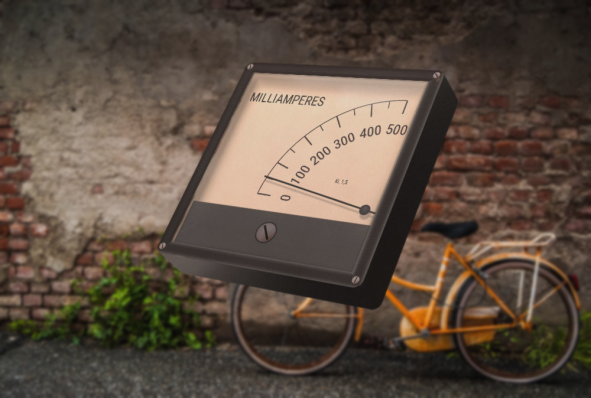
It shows 50
